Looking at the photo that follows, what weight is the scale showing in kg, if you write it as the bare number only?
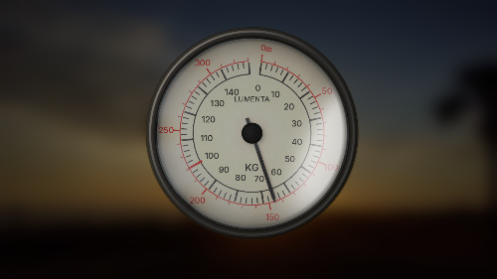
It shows 66
